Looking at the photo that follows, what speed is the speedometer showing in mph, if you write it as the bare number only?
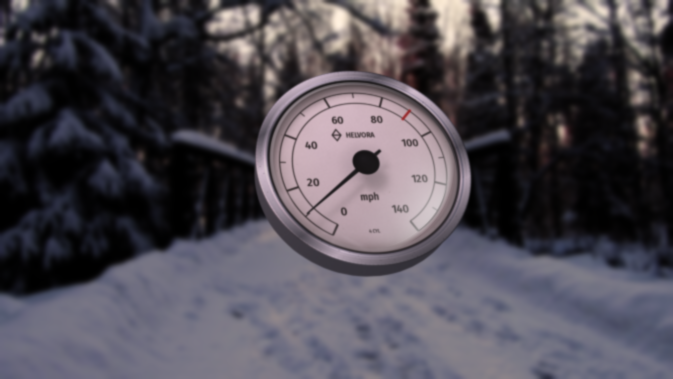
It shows 10
